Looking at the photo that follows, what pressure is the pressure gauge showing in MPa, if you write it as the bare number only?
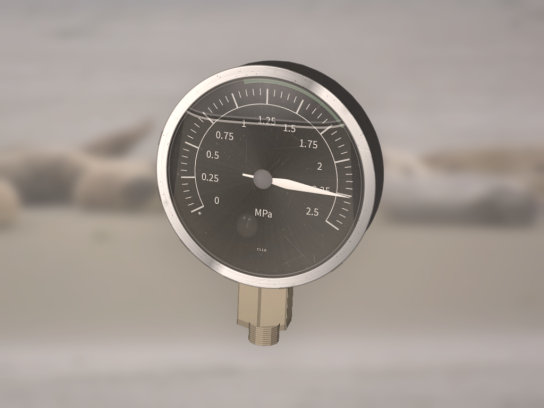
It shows 2.25
